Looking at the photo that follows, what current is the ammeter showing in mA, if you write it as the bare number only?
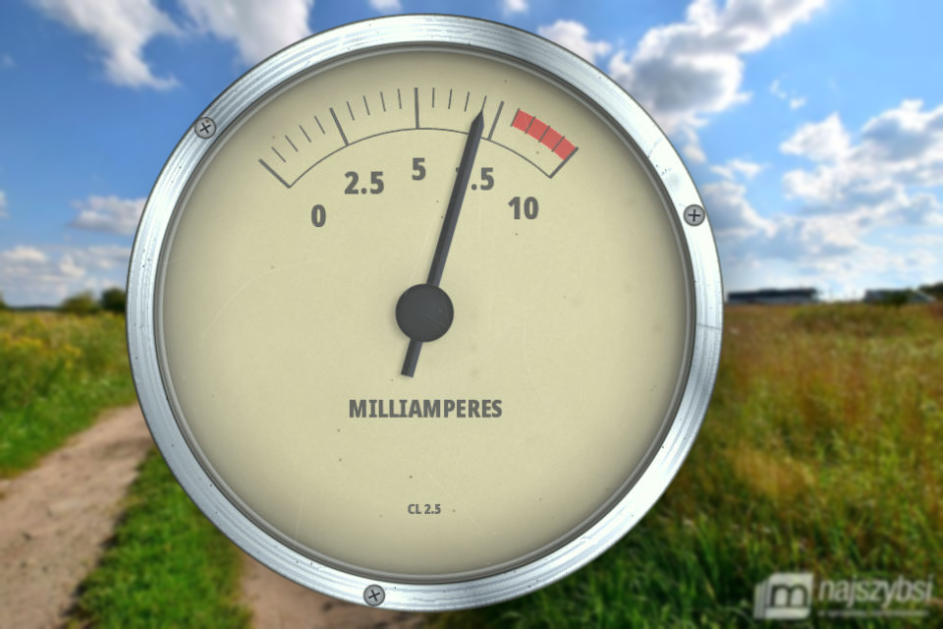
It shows 7
